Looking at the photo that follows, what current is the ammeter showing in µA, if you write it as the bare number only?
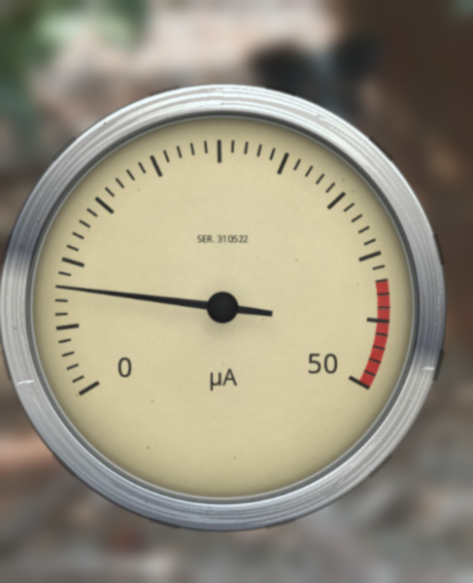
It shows 8
